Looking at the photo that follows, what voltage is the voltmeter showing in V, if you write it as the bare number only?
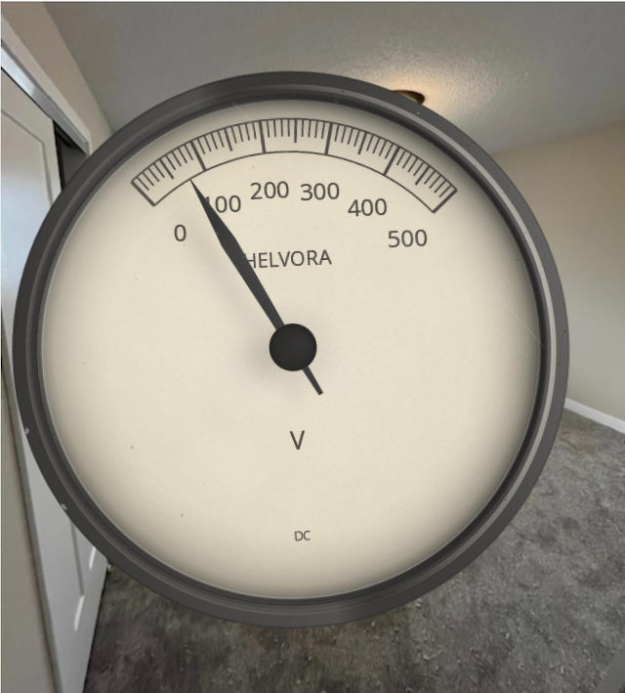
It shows 70
